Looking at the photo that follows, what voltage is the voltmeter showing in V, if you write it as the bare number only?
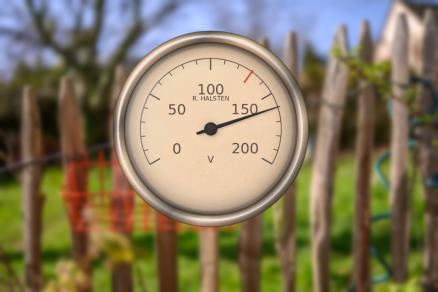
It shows 160
